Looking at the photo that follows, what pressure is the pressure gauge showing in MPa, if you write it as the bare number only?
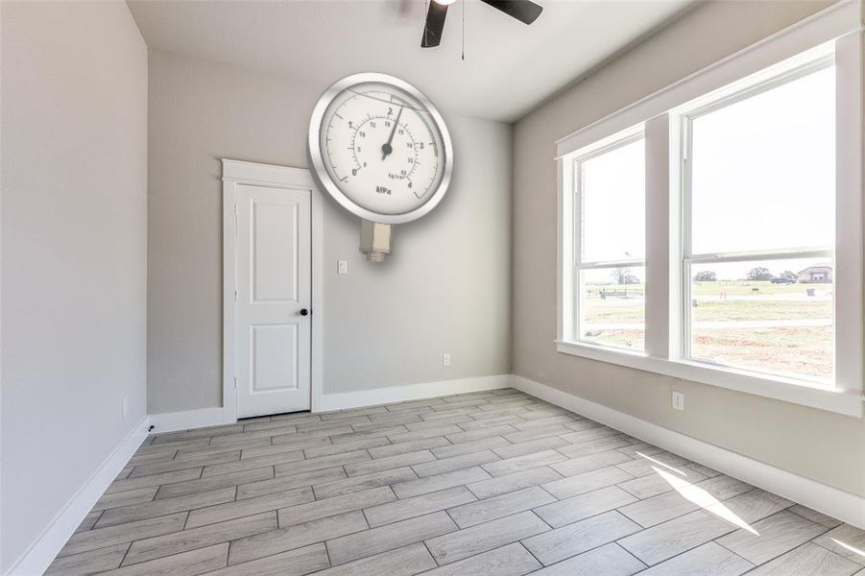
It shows 2.2
